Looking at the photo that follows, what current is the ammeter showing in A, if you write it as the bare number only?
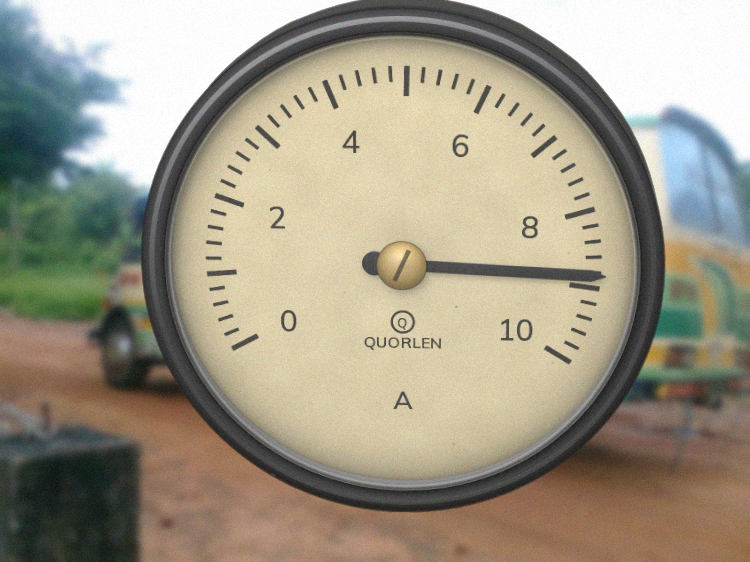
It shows 8.8
